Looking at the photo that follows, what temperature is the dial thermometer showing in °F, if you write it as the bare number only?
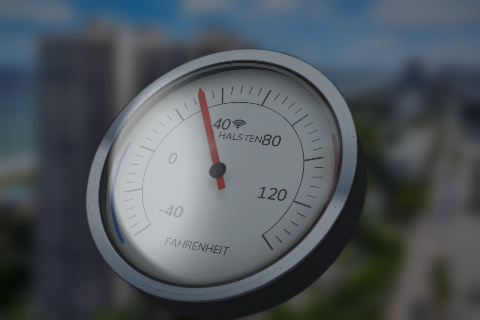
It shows 32
